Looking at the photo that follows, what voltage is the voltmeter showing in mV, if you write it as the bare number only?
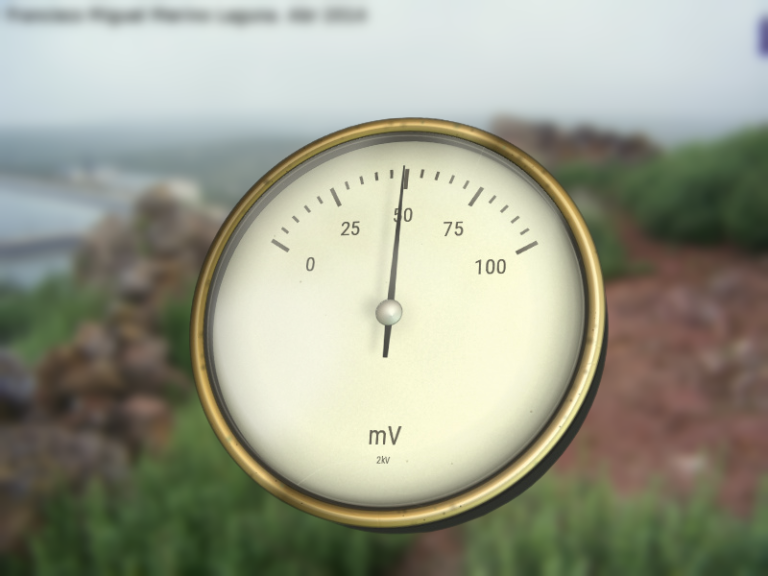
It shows 50
